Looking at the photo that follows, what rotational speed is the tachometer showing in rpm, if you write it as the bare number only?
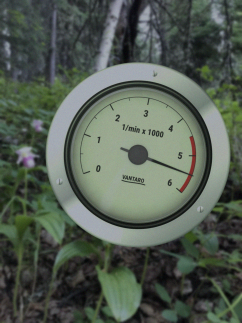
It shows 5500
